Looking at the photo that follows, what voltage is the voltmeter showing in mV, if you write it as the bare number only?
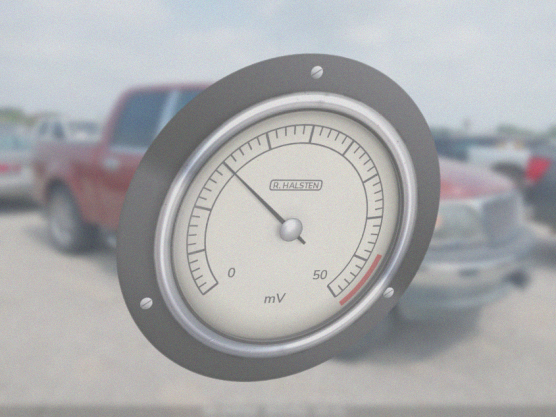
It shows 15
